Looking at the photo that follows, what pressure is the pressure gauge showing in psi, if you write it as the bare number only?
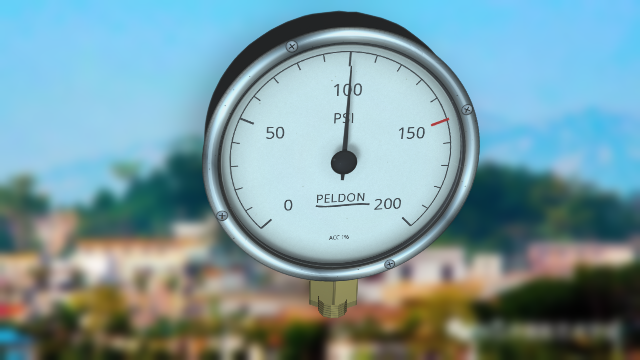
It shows 100
